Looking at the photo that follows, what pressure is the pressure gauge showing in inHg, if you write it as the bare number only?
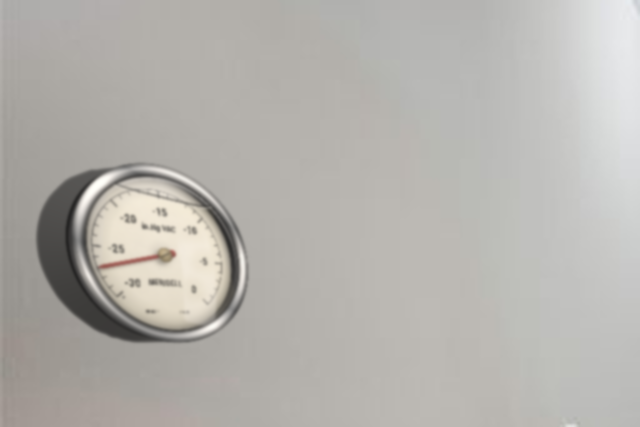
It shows -27
